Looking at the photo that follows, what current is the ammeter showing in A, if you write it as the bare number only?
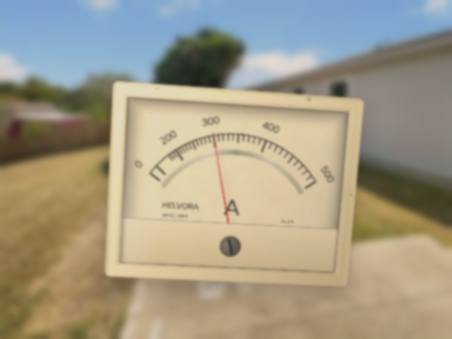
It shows 300
